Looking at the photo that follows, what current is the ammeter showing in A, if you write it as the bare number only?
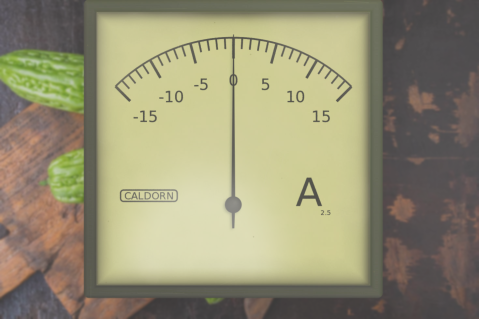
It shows 0
